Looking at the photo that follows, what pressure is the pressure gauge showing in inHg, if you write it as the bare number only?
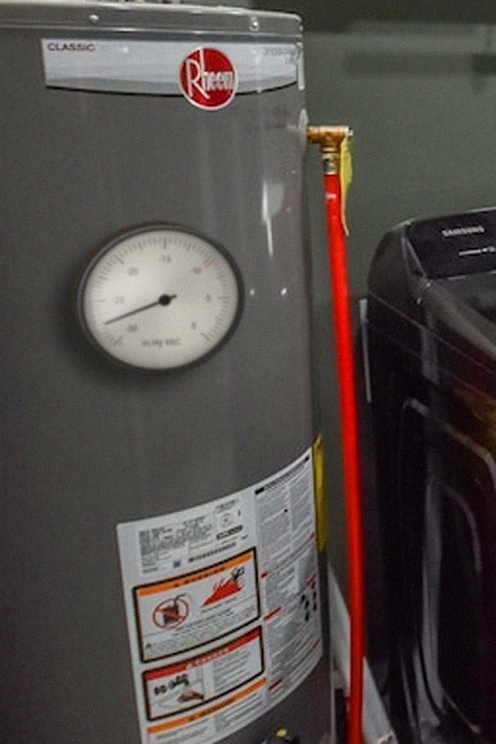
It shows -27.5
